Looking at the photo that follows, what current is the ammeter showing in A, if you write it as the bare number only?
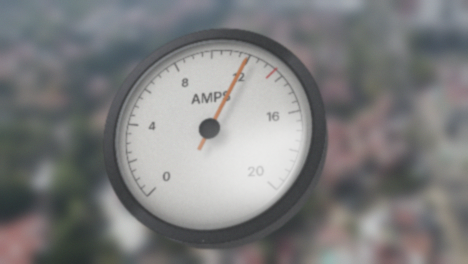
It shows 12
